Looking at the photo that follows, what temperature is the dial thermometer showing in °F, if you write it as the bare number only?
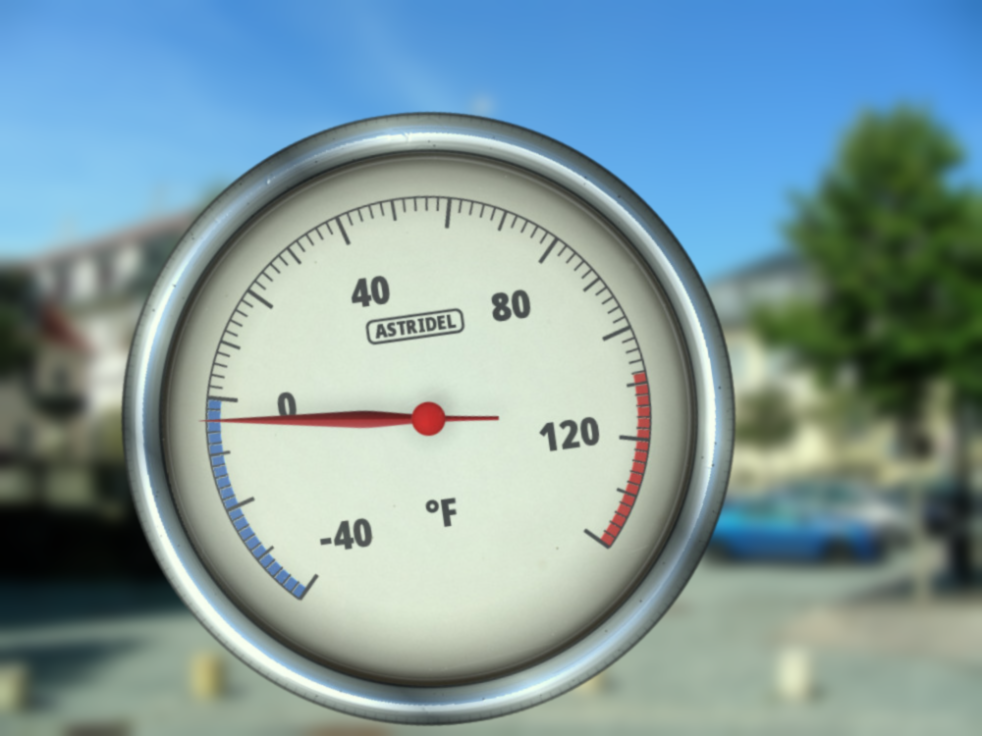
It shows -4
